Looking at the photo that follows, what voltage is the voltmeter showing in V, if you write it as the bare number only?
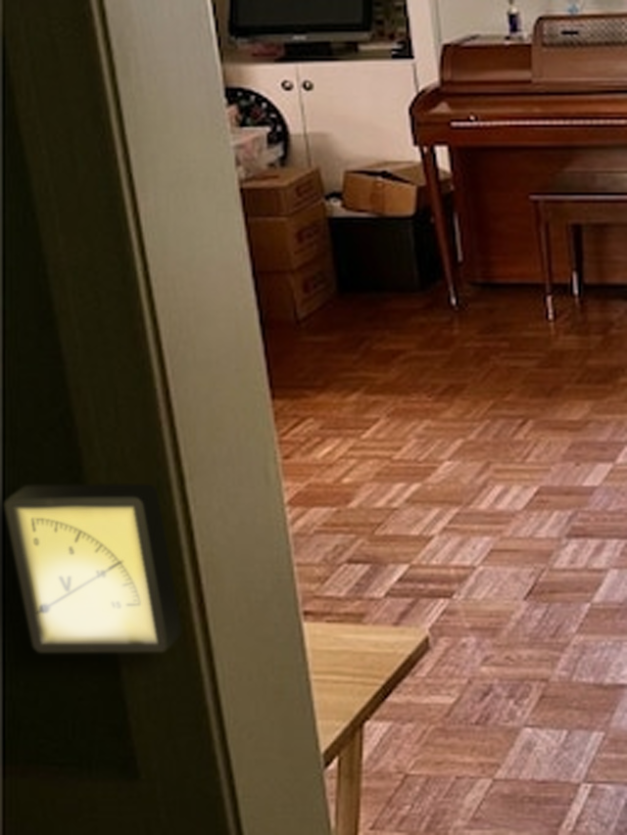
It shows 10
